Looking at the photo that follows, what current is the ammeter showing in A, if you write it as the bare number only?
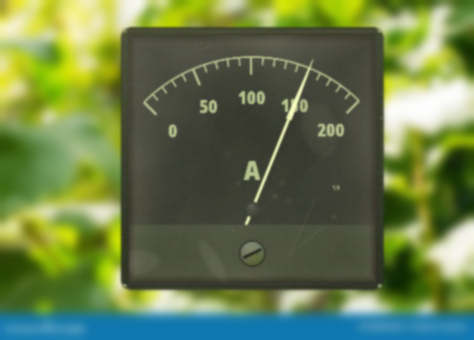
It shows 150
